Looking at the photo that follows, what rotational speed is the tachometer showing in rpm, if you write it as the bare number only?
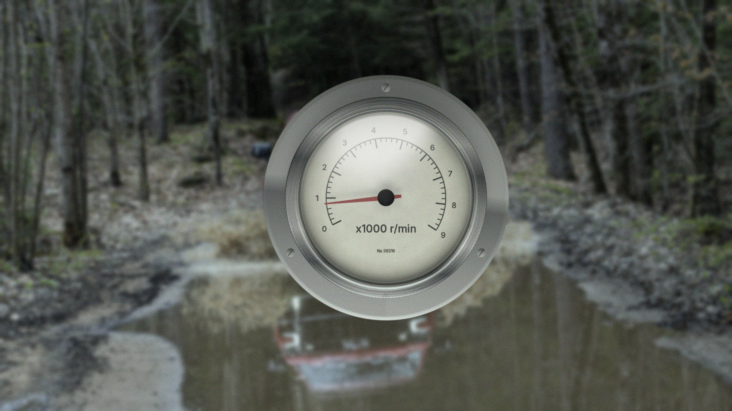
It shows 800
